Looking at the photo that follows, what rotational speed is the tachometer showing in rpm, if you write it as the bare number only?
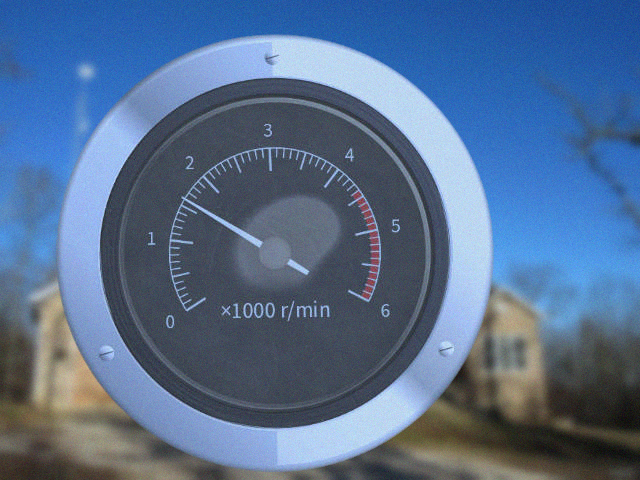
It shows 1600
